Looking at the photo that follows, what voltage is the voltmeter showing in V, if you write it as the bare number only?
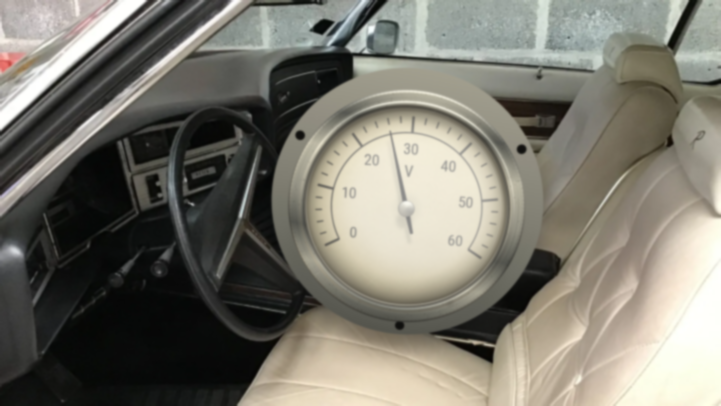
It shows 26
